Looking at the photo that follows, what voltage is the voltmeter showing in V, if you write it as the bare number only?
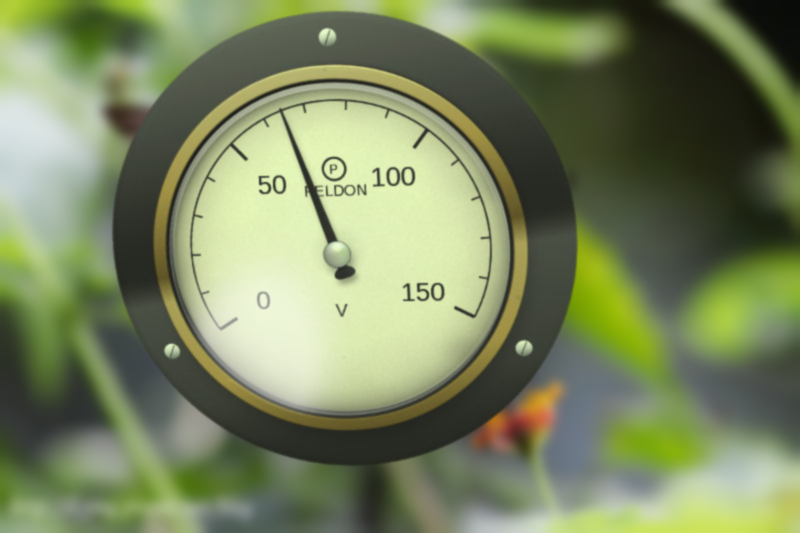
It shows 65
